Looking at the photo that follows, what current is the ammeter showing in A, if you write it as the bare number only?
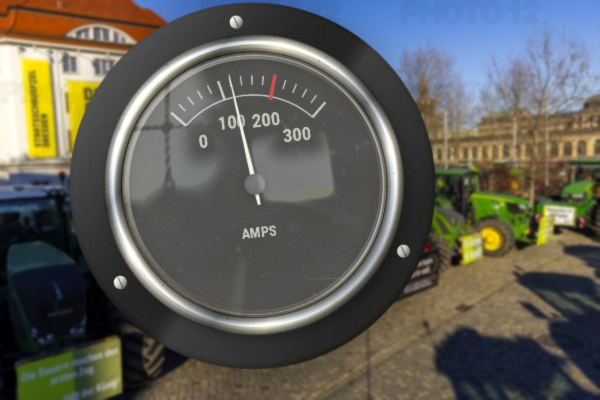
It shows 120
